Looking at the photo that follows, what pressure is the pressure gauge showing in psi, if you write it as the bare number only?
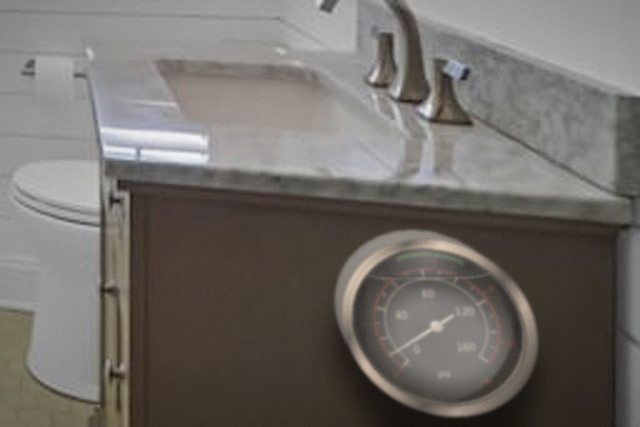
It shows 10
